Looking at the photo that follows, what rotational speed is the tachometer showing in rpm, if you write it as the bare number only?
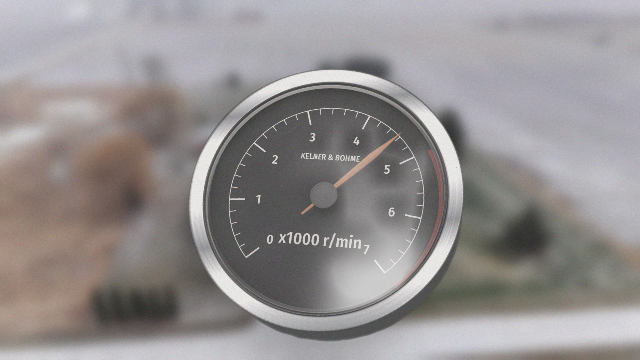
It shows 4600
